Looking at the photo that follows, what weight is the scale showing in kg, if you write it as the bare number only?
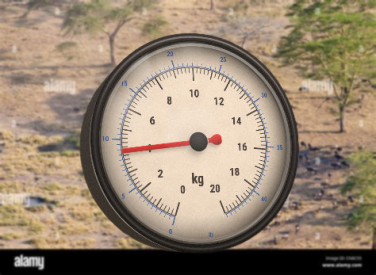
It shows 4
